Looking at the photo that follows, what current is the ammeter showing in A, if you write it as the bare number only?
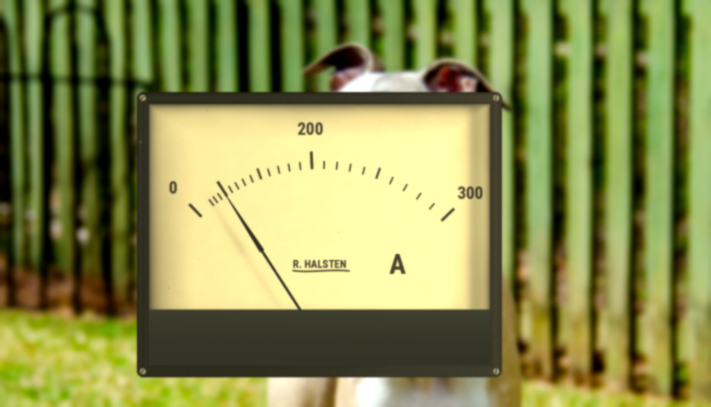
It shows 100
